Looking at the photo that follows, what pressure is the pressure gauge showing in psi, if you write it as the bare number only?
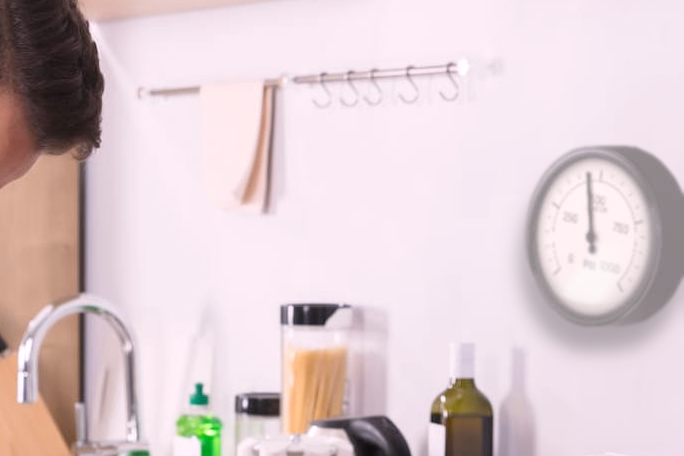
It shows 450
